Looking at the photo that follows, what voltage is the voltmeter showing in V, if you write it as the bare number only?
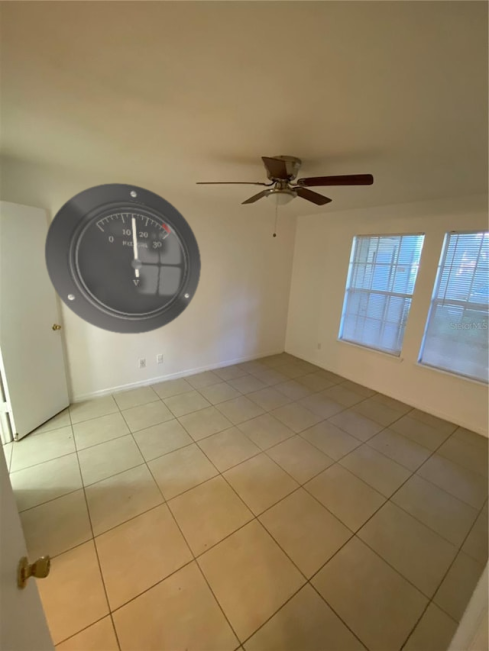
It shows 14
